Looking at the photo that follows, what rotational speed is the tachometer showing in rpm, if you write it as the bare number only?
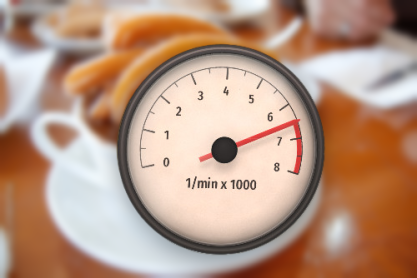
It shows 6500
